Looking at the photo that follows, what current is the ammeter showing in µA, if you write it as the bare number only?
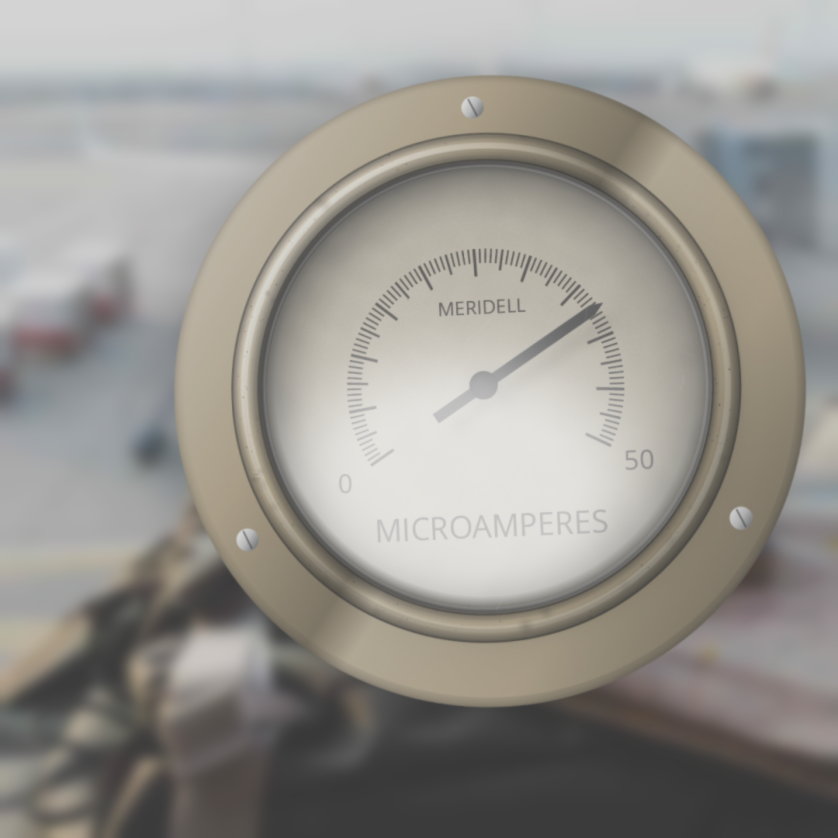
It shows 37.5
